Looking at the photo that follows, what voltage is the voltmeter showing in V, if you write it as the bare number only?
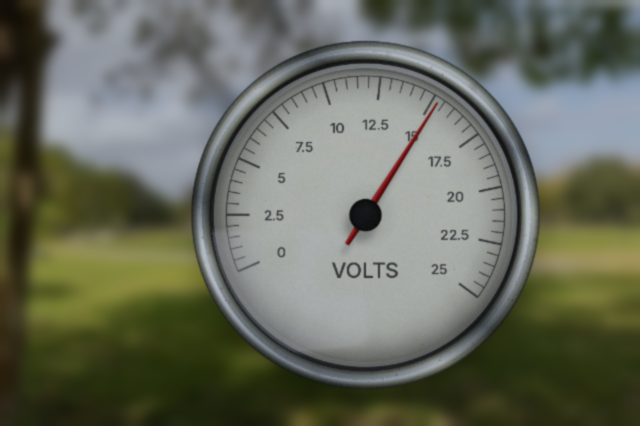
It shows 15.25
